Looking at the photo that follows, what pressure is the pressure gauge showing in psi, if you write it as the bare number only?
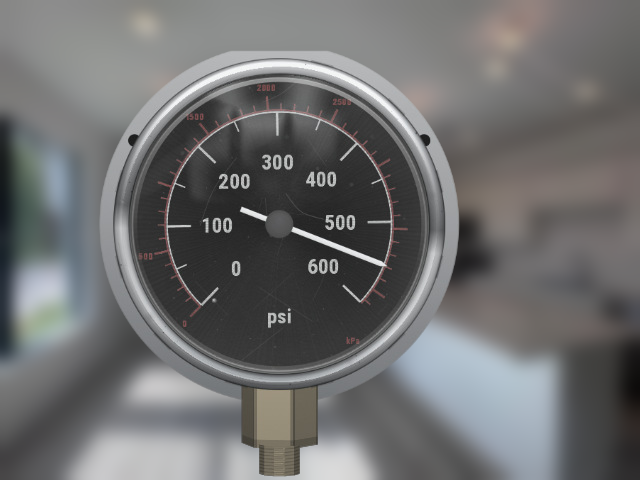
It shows 550
